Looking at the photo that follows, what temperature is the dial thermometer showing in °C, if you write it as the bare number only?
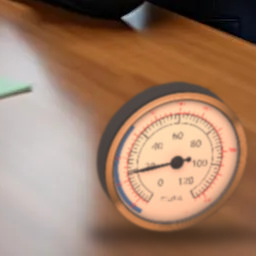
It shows 20
